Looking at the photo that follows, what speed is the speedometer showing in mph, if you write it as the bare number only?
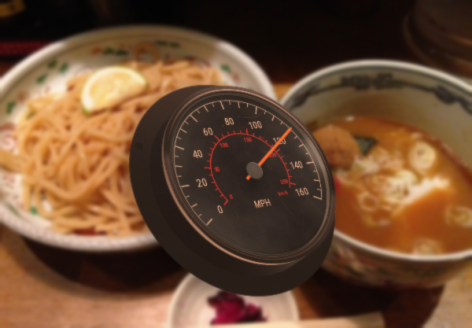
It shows 120
